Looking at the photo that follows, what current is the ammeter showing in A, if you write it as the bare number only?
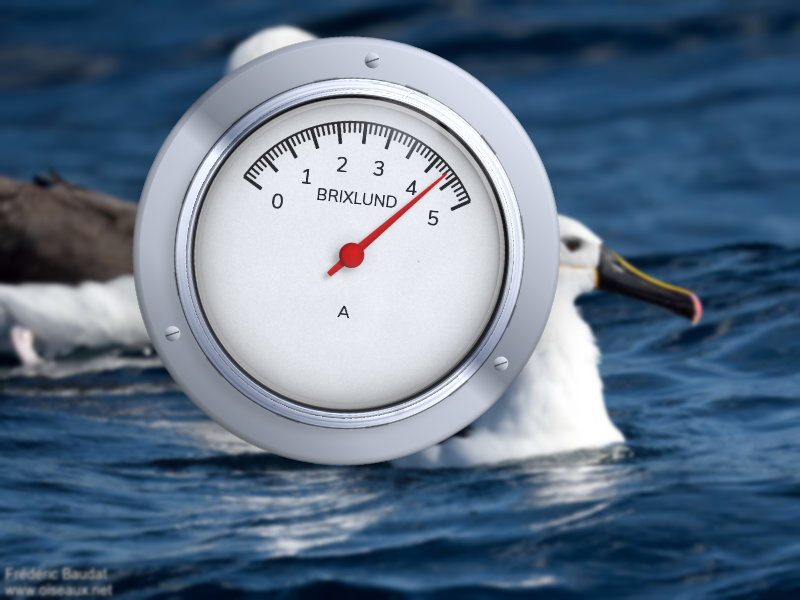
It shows 4.3
